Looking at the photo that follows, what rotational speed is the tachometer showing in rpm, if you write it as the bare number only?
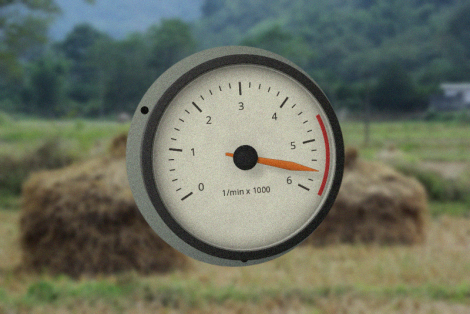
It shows 5600
